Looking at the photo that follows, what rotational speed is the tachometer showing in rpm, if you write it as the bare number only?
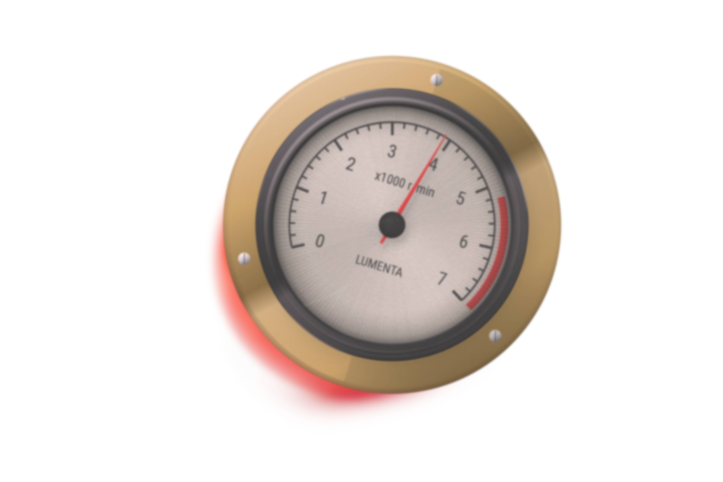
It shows 3900
